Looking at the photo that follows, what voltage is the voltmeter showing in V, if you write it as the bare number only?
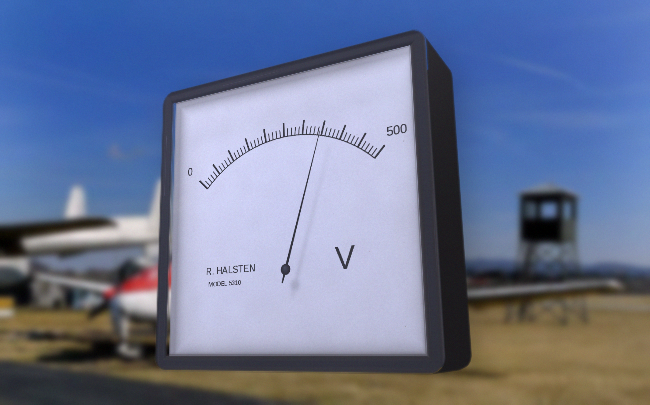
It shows 350
